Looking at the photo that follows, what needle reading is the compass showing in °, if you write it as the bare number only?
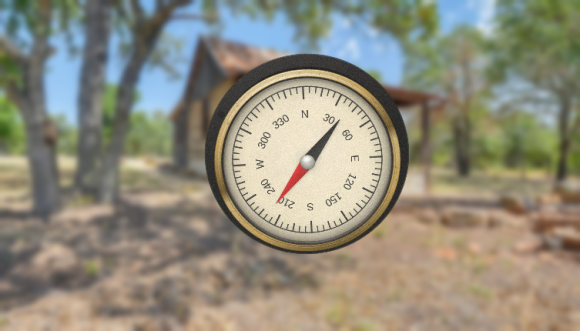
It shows 220
